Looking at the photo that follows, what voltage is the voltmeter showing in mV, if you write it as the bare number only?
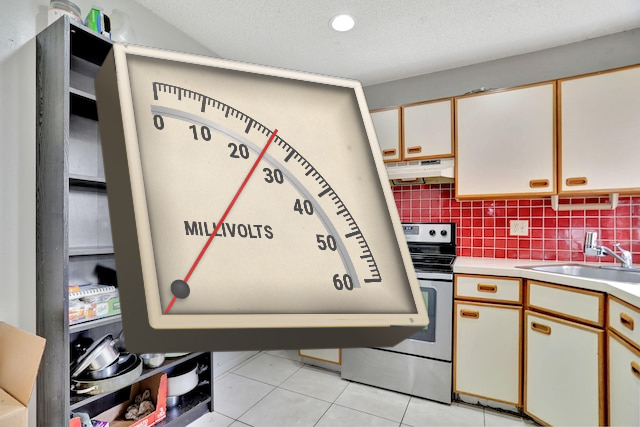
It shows 25
